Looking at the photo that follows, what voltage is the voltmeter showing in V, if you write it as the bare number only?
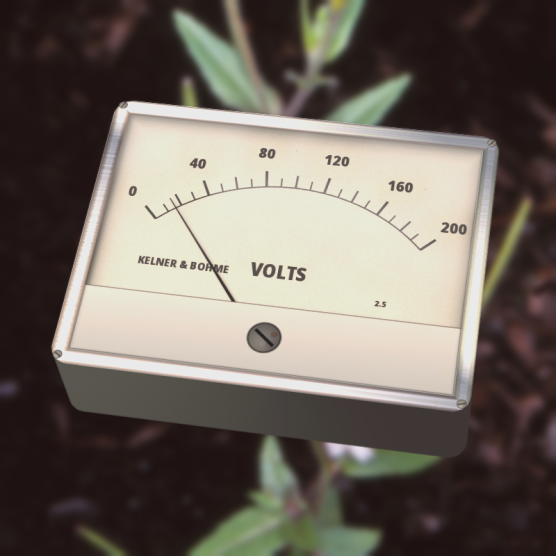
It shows 15
